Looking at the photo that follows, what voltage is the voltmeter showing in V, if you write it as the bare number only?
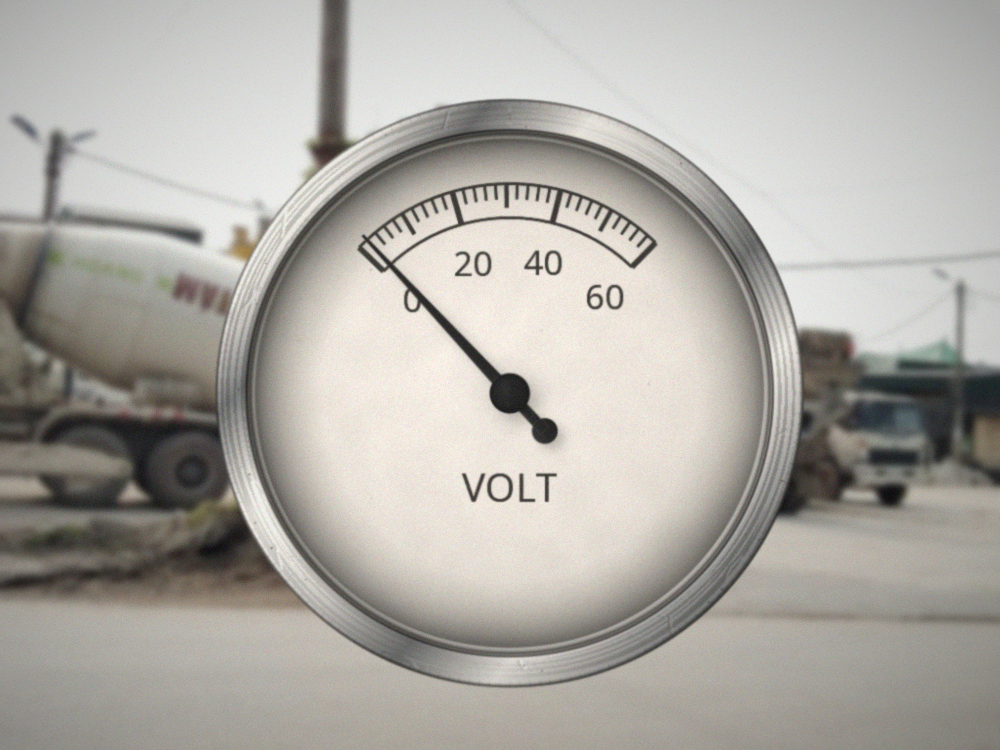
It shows 2
